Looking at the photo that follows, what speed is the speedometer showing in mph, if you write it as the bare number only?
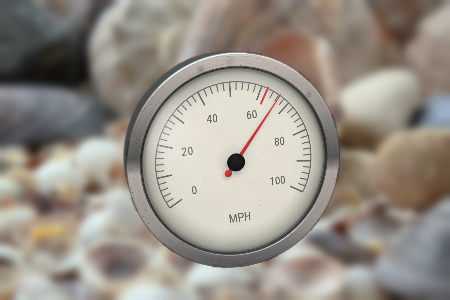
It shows 66
